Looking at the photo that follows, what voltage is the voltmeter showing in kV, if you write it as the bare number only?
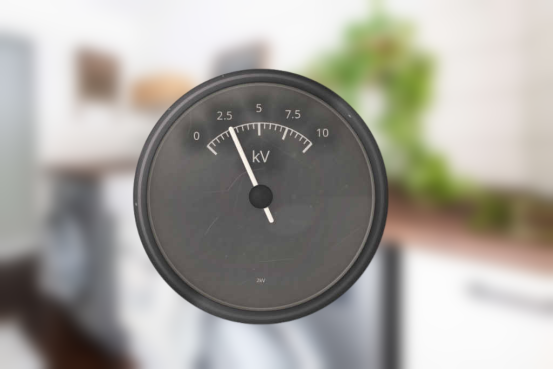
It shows 2.5
